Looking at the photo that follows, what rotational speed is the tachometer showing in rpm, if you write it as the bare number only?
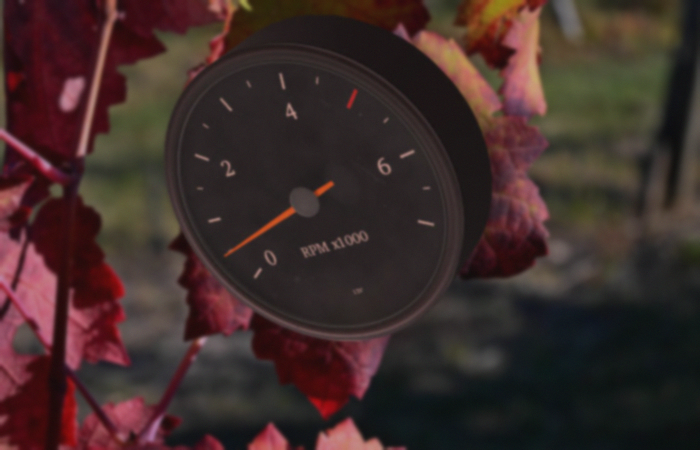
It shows 500
